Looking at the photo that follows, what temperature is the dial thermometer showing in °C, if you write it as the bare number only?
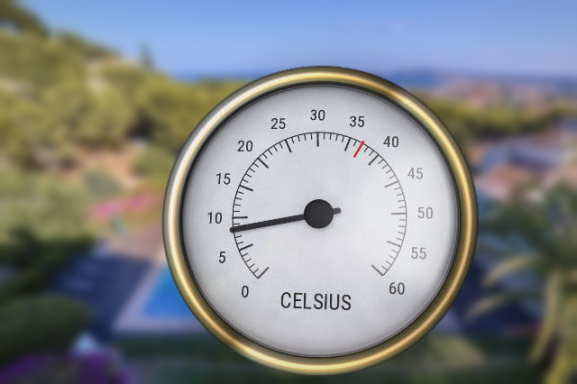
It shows 8
